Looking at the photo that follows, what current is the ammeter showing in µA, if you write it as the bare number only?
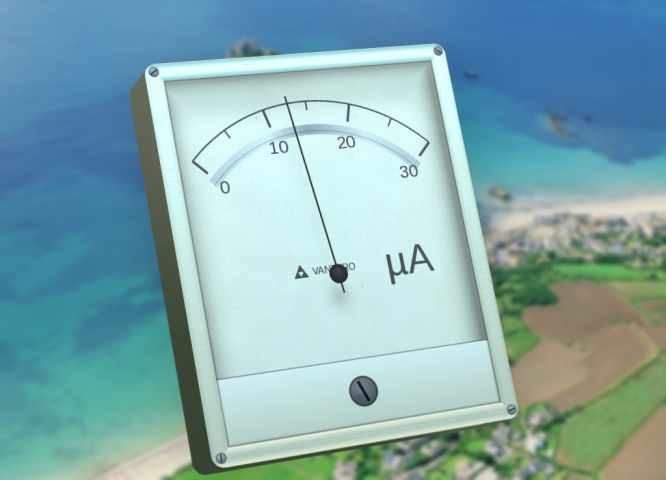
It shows 12.5
